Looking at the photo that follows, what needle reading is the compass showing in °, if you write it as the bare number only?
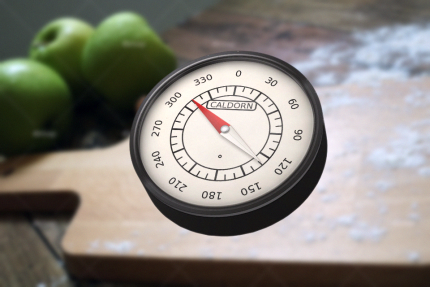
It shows 310
